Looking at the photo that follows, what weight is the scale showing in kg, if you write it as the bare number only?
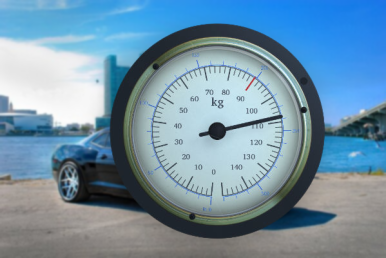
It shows 108
